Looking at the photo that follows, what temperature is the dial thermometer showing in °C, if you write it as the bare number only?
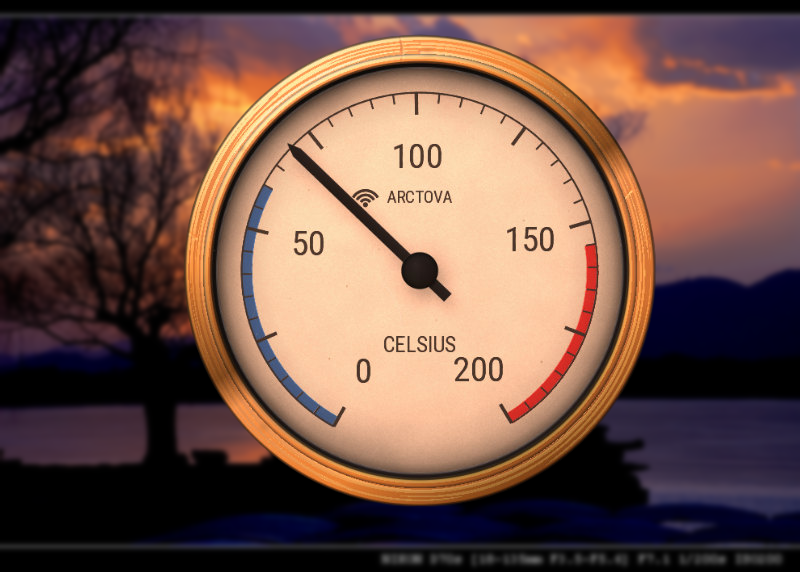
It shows 70
